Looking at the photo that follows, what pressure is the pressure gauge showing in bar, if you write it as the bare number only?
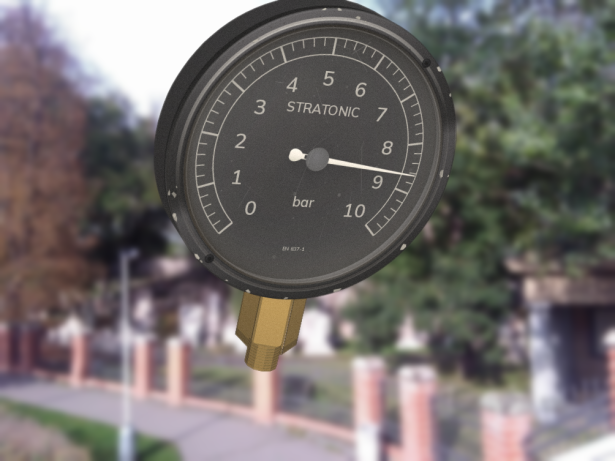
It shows 8.6
